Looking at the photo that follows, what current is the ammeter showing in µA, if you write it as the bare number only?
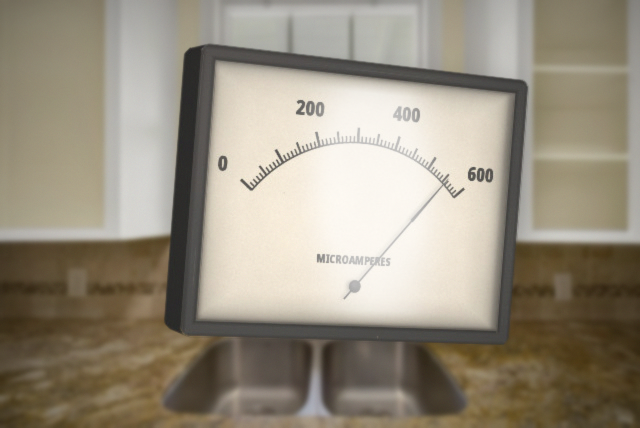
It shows 550
